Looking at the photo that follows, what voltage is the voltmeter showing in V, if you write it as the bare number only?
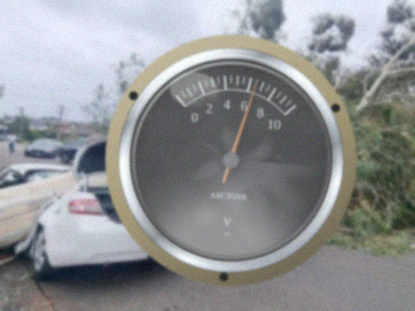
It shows 6.5
